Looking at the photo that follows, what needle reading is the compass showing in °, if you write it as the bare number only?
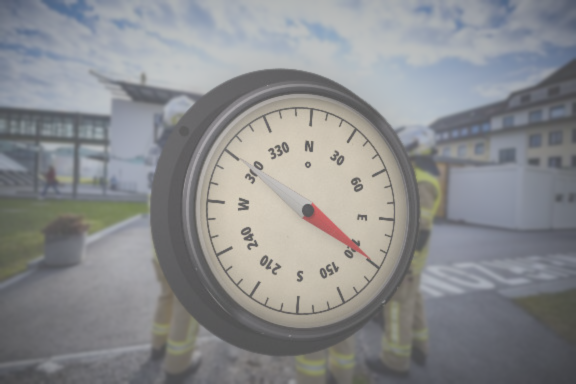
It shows 120
